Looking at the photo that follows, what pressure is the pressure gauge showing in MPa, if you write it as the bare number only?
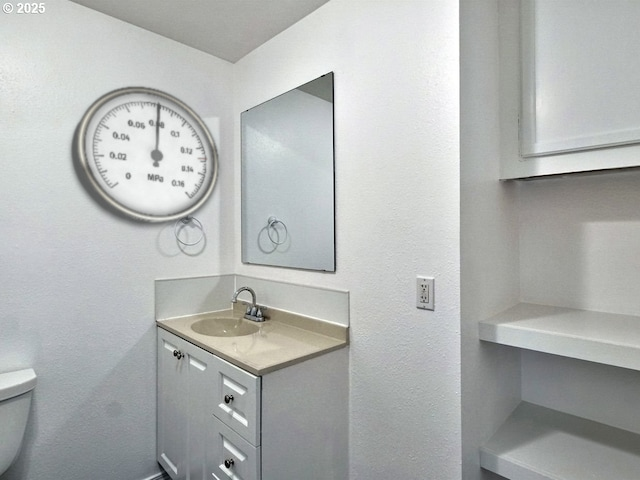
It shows 0.08
